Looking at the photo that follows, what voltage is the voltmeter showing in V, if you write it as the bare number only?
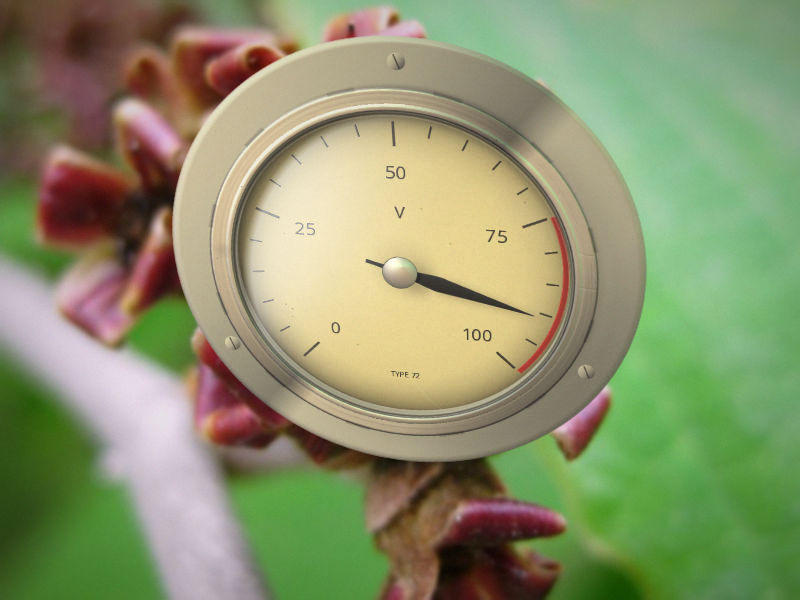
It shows 90
